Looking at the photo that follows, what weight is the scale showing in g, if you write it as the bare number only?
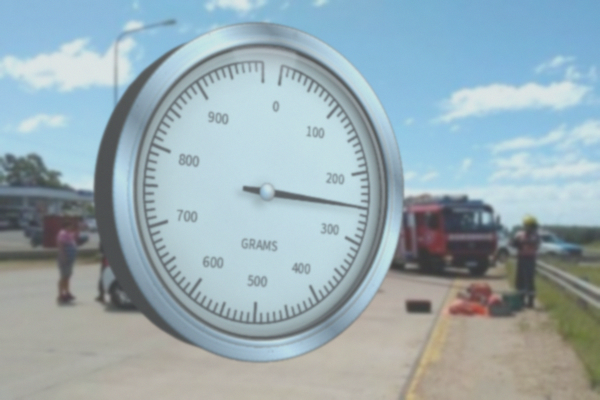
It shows 250
